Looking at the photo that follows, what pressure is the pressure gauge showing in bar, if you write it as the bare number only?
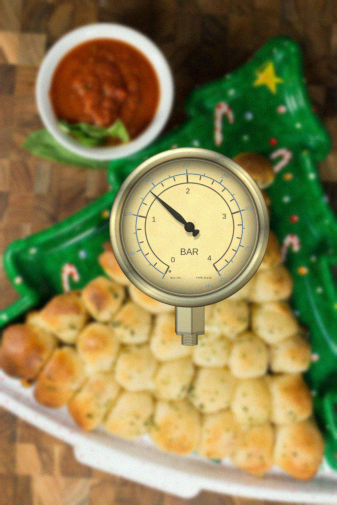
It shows 1.4
